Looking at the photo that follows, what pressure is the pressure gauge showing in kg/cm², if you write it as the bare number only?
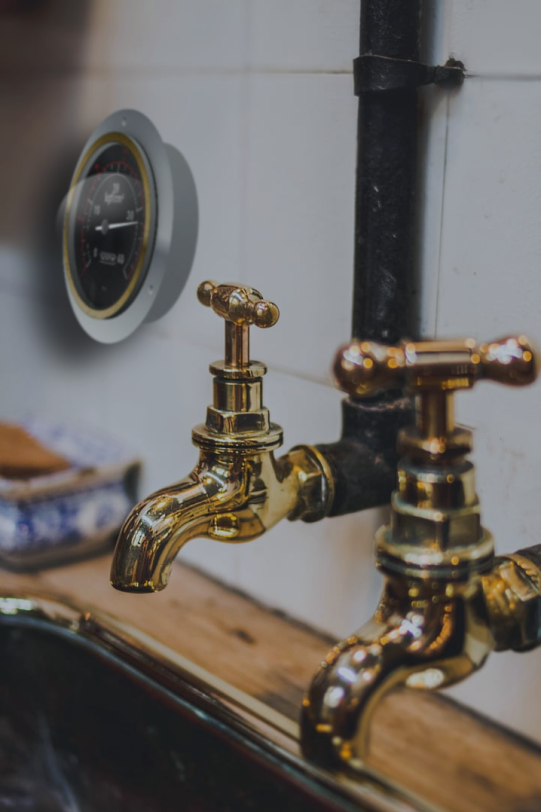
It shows 32
